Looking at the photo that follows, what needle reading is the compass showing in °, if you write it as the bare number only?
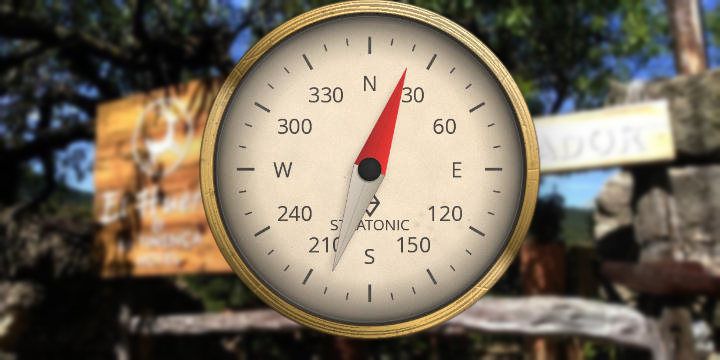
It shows 20
